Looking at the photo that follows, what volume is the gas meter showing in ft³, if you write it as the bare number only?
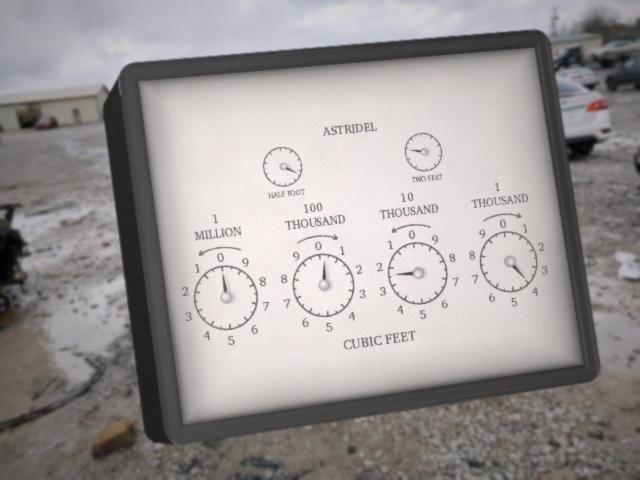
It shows 2400
